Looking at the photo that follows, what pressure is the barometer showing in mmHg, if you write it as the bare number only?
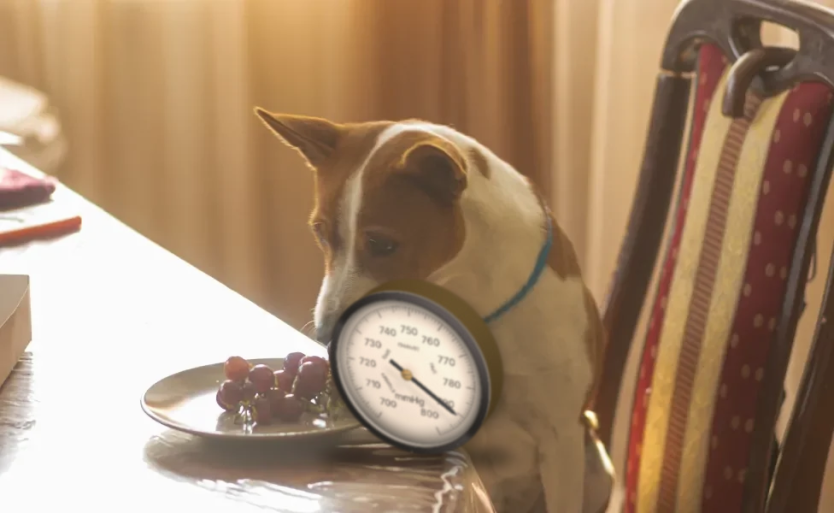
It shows 790
